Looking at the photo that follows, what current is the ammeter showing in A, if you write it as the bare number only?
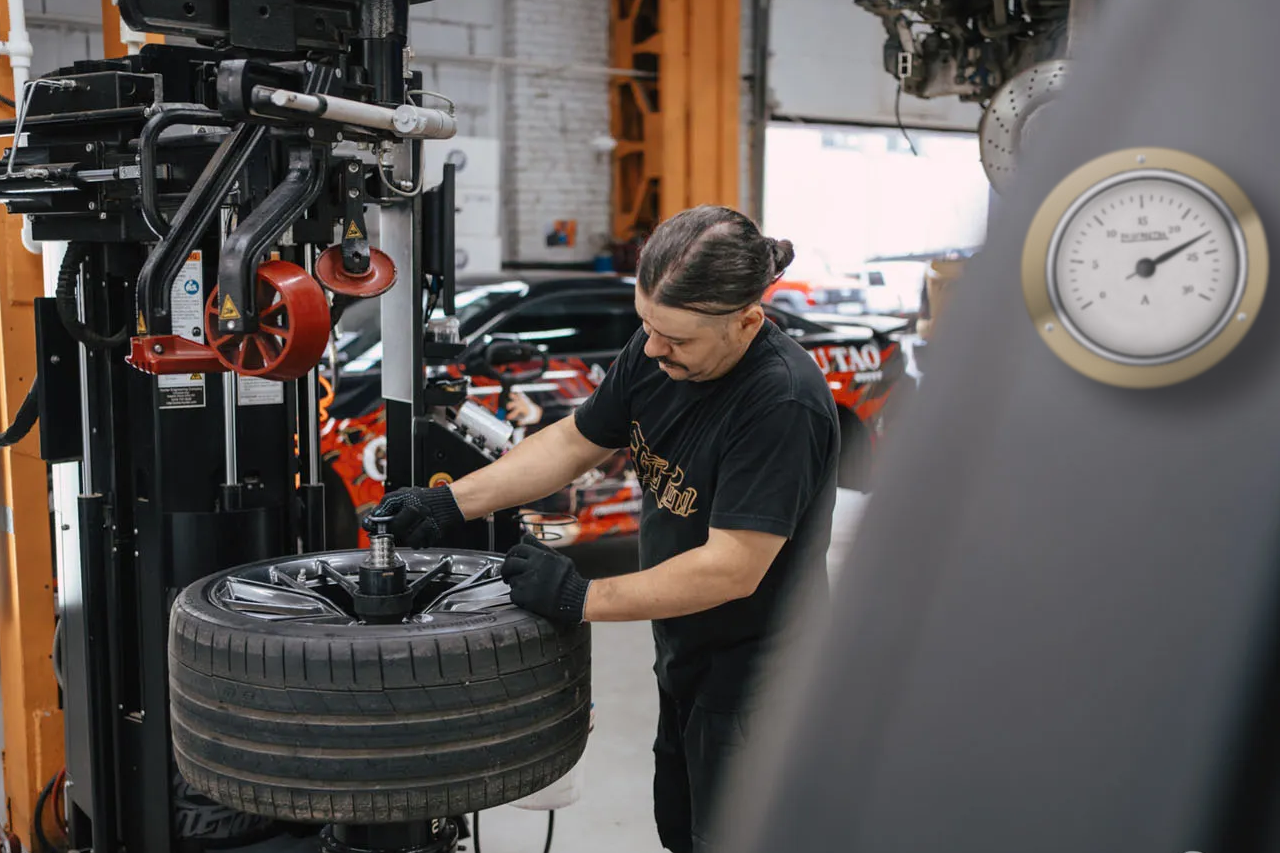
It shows 23
